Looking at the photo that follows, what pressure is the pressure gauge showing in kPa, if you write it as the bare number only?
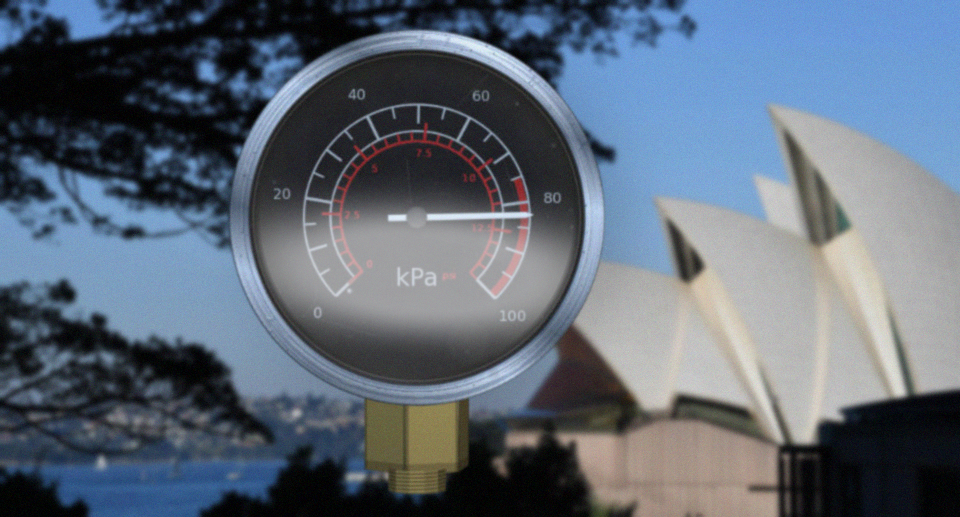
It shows 82.5
